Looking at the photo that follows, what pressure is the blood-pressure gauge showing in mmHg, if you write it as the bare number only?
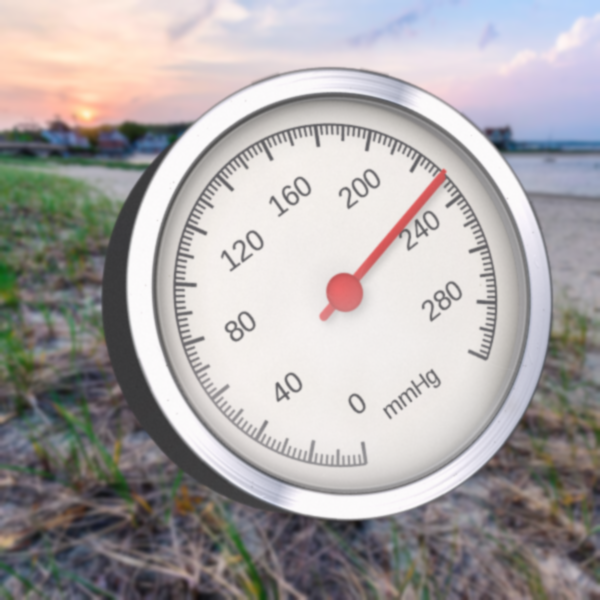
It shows 230
